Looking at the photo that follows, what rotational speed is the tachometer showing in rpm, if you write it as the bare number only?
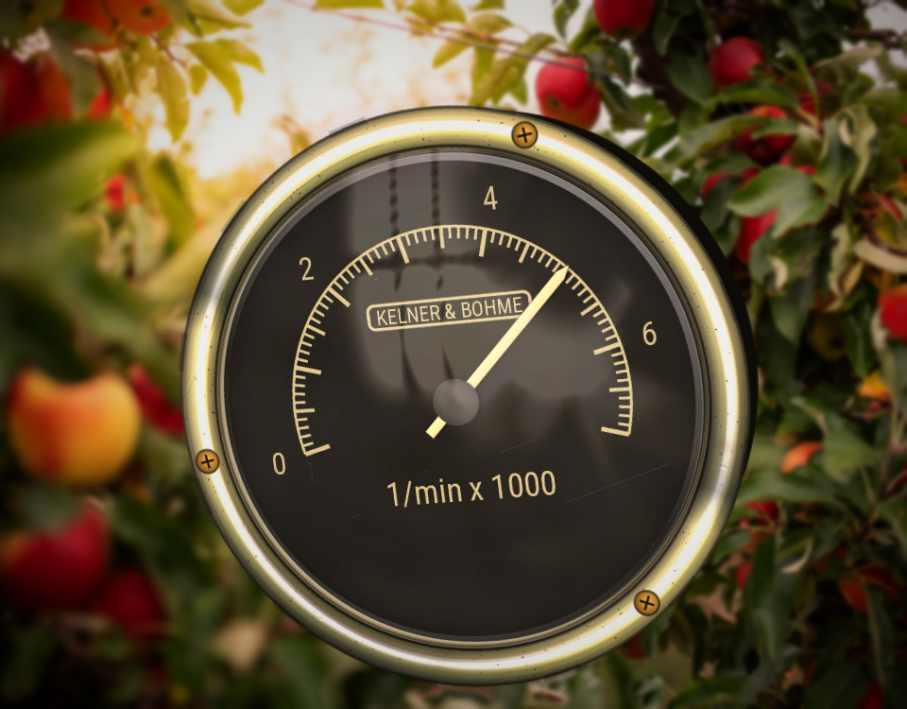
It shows 5000
